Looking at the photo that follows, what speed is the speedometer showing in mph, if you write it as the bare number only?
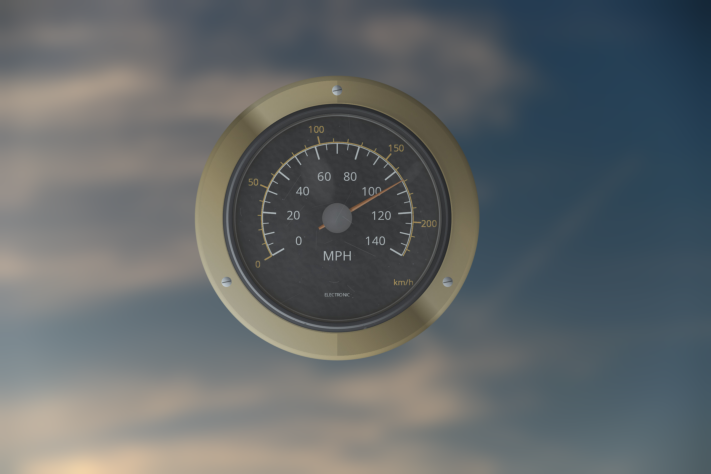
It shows 105
